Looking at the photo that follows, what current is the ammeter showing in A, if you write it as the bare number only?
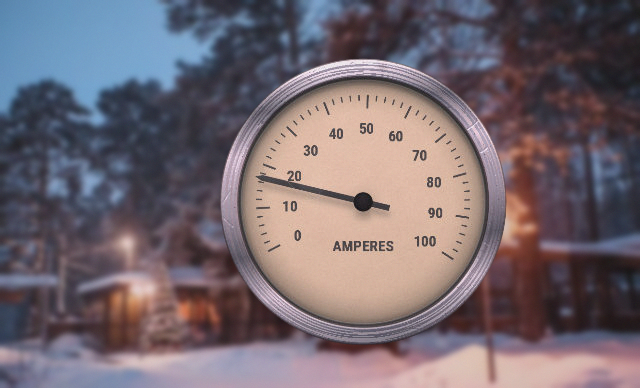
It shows 17
